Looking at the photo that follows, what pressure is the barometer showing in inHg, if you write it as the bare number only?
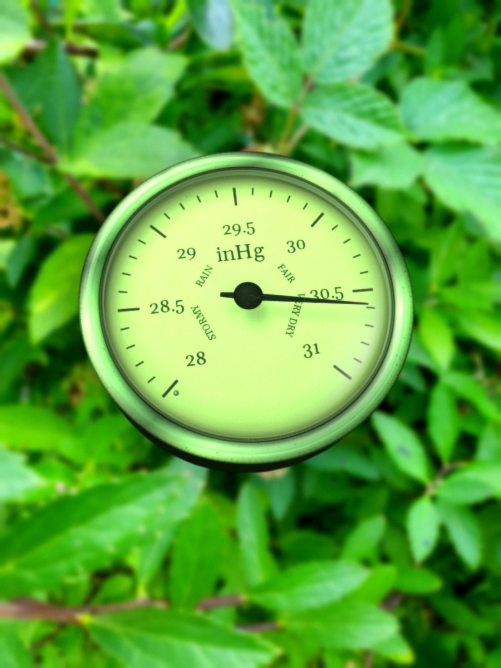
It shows 30.6
